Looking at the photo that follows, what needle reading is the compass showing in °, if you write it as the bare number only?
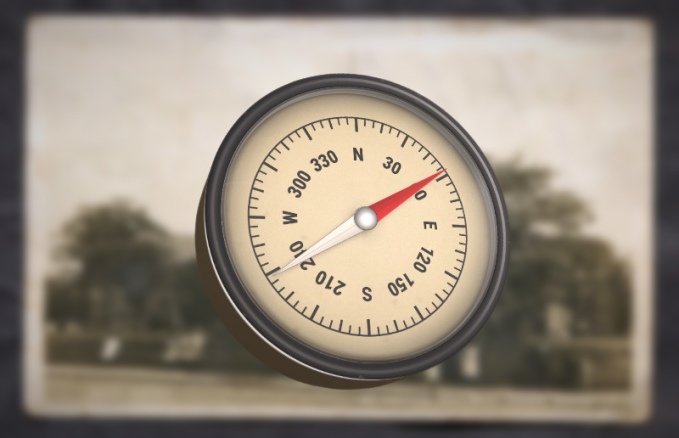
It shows 57.5
